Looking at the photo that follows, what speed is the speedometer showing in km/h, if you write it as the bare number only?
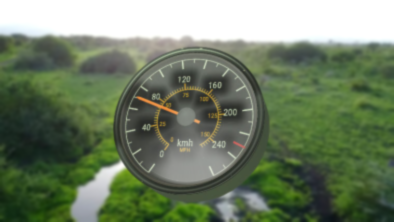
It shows 70
